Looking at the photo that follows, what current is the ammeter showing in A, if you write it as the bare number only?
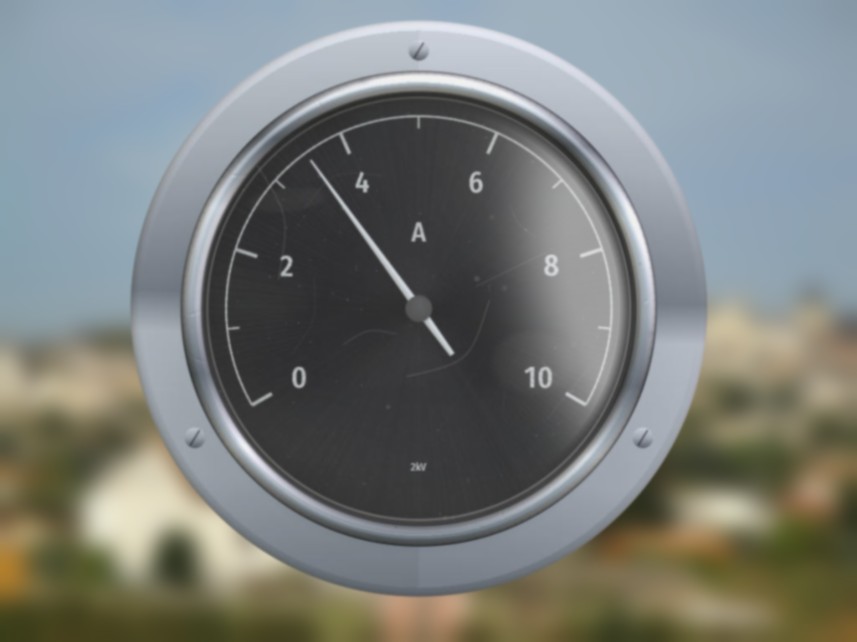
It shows 3.5
